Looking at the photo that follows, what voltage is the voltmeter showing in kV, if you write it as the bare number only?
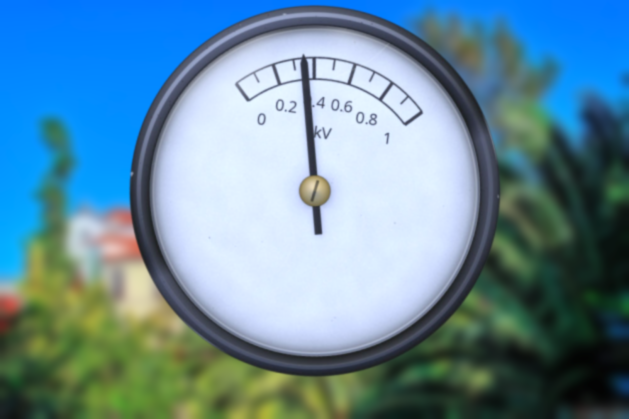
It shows 0.35
